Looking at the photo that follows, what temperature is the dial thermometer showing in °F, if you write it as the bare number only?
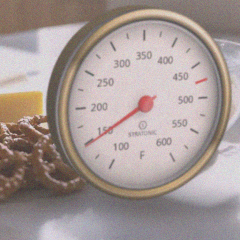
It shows 150
